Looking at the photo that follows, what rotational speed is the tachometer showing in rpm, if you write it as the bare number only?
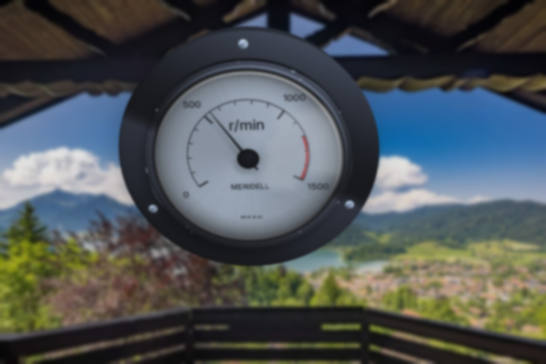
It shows 550
